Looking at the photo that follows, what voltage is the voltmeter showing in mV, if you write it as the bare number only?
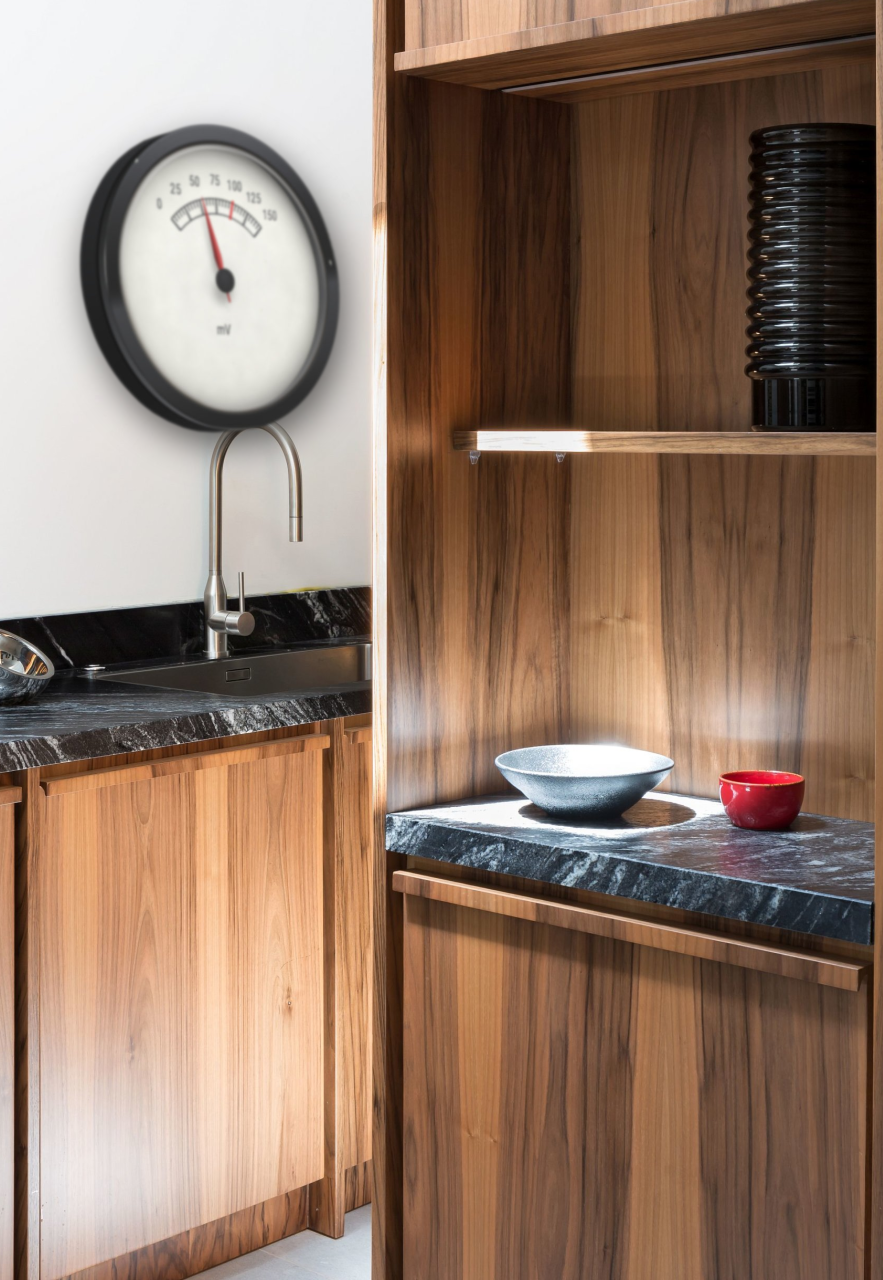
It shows 50
